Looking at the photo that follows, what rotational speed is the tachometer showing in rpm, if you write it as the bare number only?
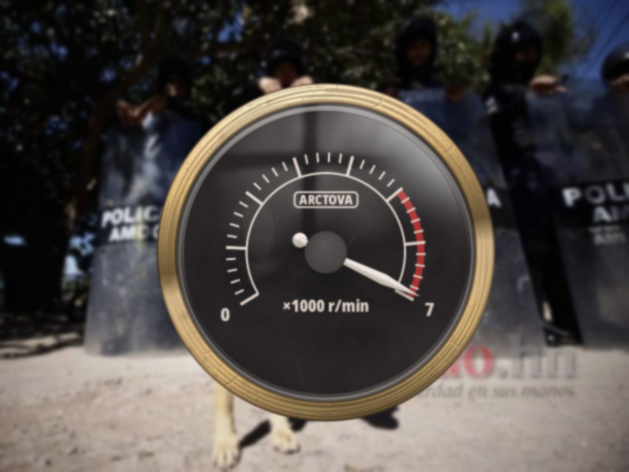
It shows 6900
